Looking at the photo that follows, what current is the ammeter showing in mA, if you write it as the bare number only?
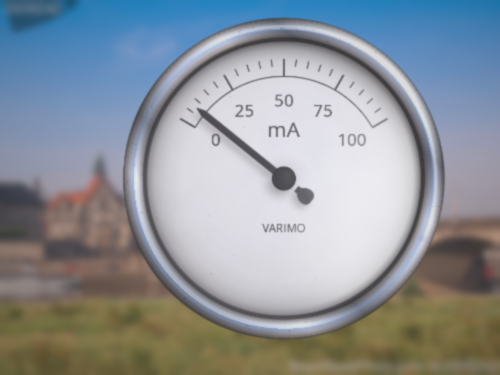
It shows 7.5
